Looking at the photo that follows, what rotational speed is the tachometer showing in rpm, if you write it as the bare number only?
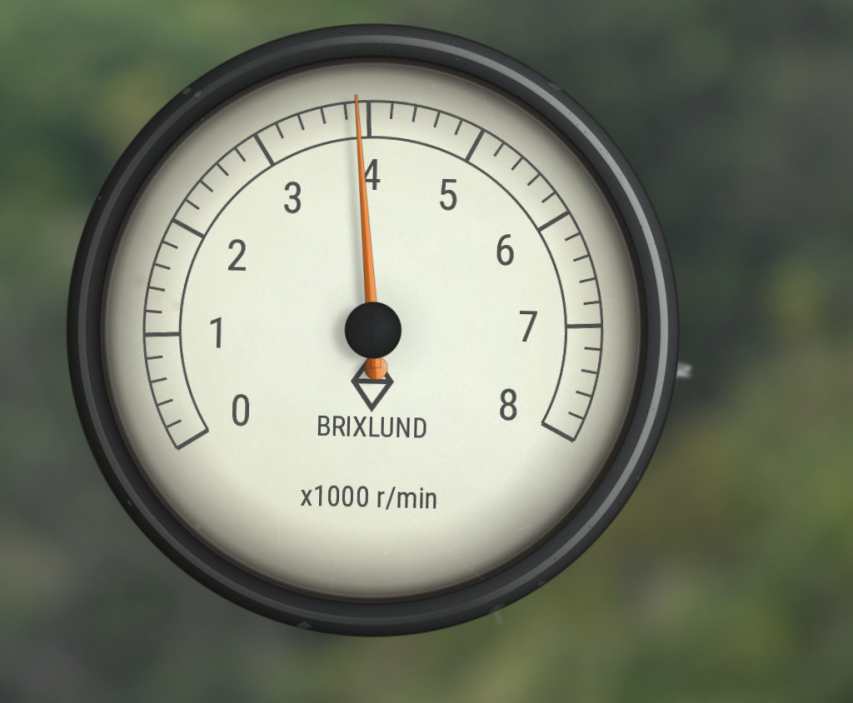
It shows 3900
